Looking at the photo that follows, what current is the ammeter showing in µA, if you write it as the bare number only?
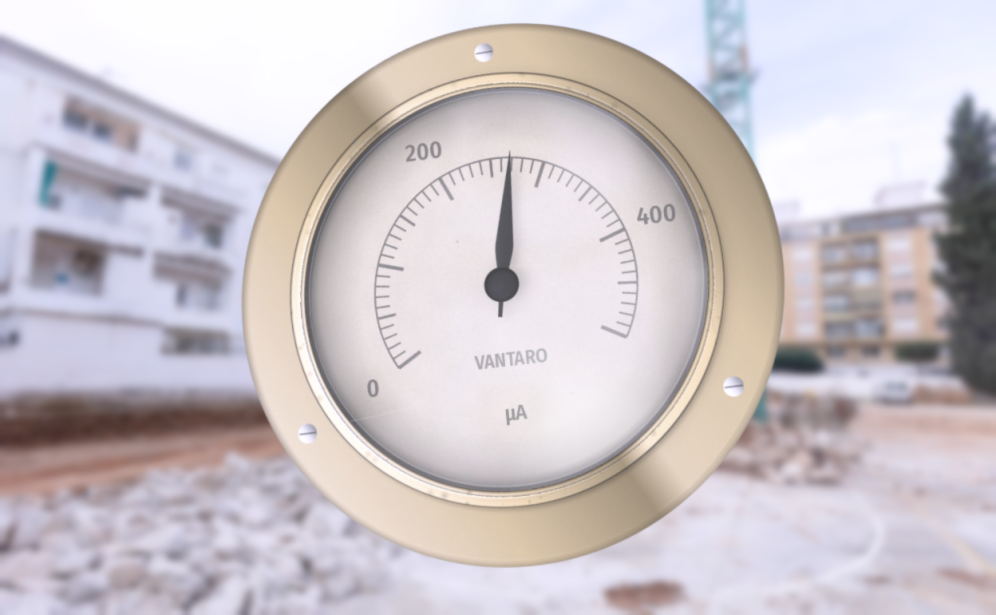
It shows 270
